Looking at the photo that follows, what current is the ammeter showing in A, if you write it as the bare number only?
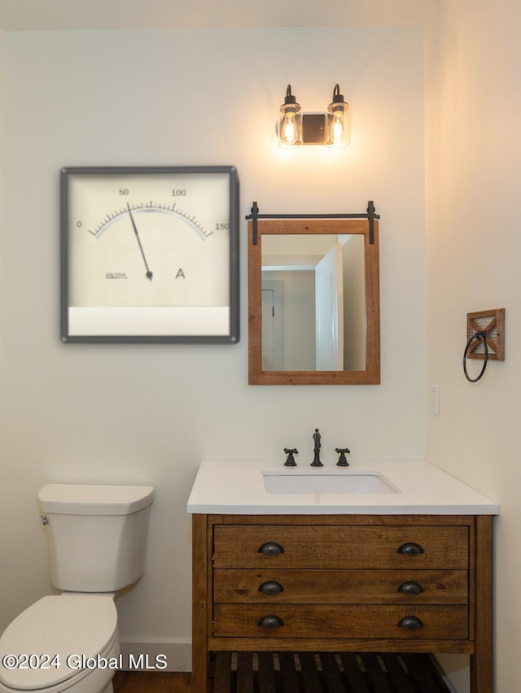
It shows 50
